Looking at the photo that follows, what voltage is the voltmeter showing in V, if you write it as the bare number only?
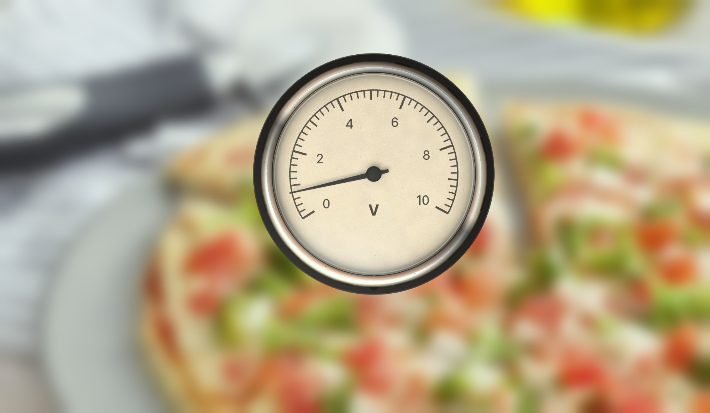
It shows 0.8
